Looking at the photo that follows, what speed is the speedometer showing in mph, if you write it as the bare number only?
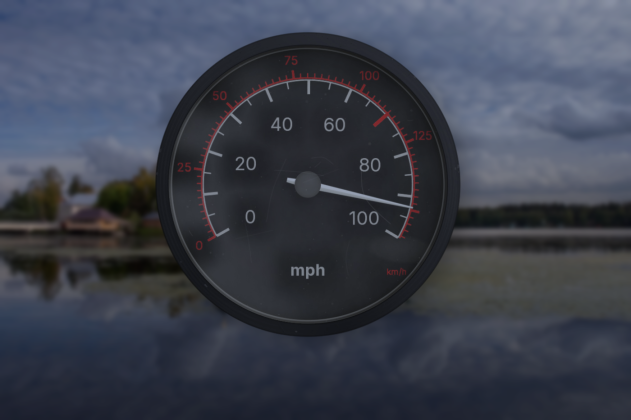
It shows 92.5
